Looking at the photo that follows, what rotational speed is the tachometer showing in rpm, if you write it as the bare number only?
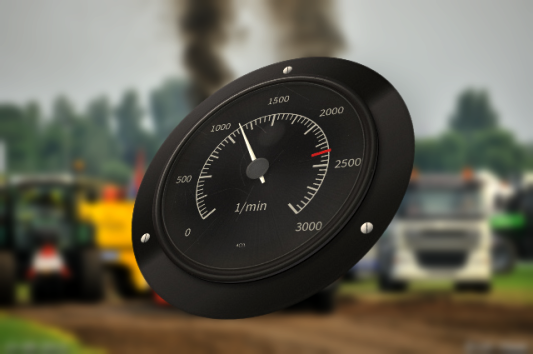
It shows 1150
